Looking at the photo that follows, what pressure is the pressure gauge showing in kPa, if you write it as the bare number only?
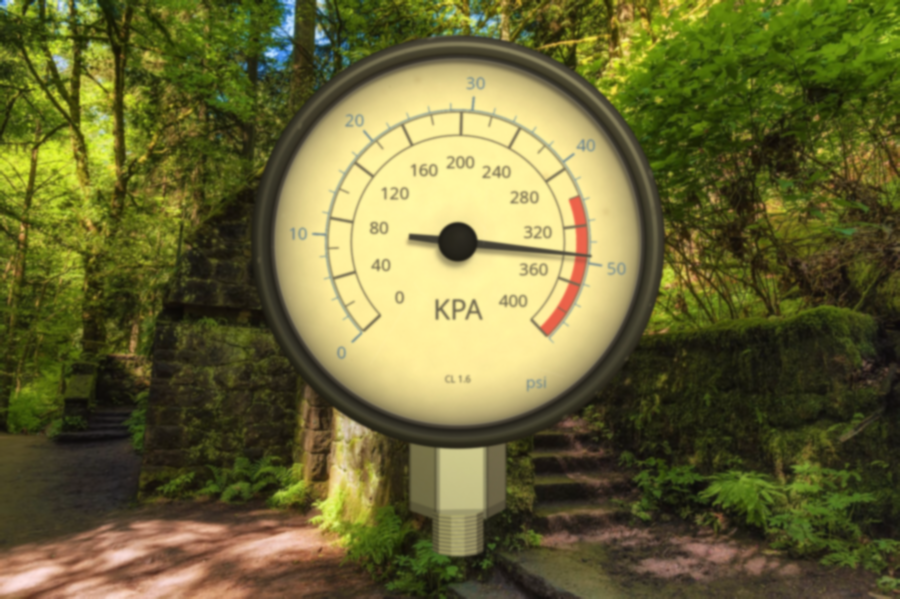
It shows 340
